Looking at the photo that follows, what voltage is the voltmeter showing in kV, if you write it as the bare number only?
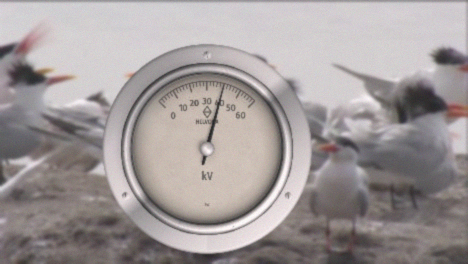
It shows 40
